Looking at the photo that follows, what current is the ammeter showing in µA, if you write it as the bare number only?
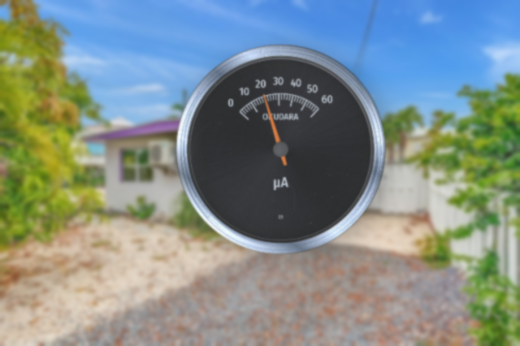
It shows 20
